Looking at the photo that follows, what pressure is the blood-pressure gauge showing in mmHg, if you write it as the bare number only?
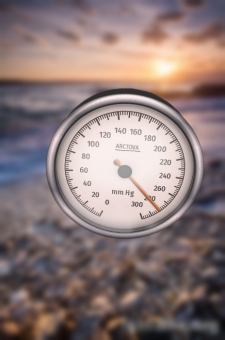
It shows 280
